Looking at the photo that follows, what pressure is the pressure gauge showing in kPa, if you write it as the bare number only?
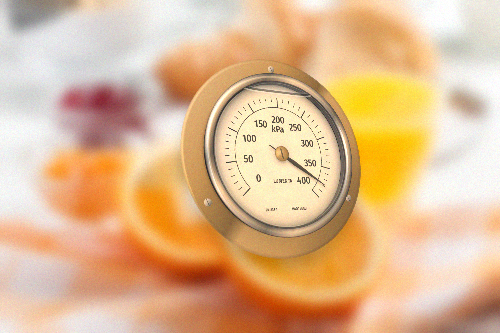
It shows 380
